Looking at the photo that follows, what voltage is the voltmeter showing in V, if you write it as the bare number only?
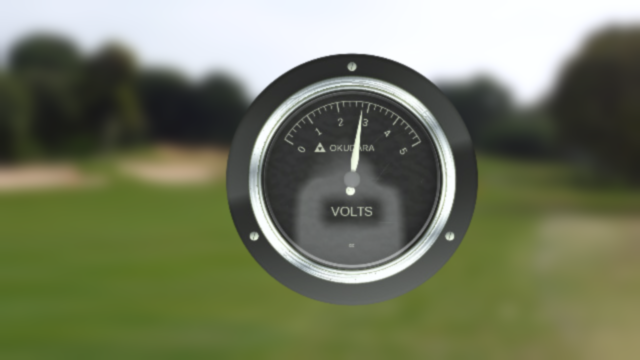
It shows 2.8
